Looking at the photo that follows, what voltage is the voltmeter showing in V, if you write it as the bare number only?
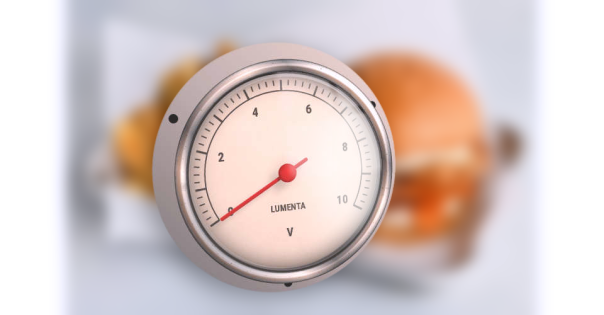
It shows 0
